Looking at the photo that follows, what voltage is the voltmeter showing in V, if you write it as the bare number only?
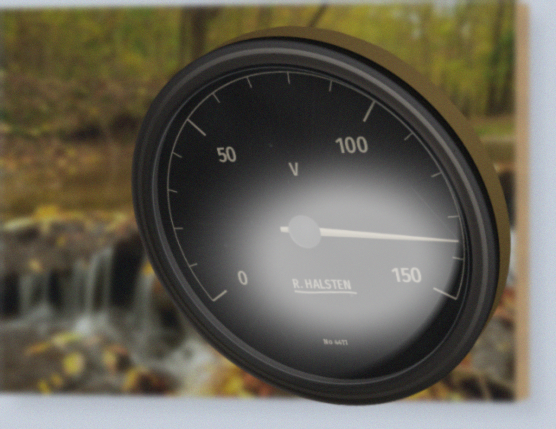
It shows 135
